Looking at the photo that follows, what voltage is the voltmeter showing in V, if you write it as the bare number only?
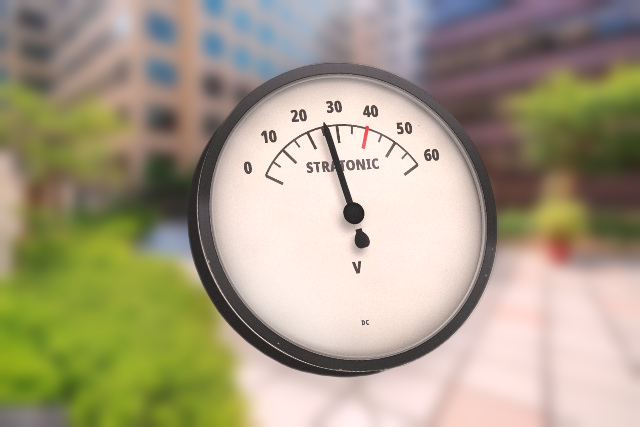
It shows 25
